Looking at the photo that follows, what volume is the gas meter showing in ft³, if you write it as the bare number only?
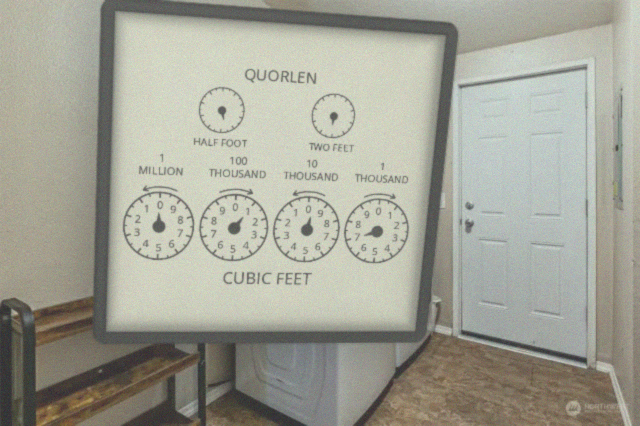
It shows 9700
